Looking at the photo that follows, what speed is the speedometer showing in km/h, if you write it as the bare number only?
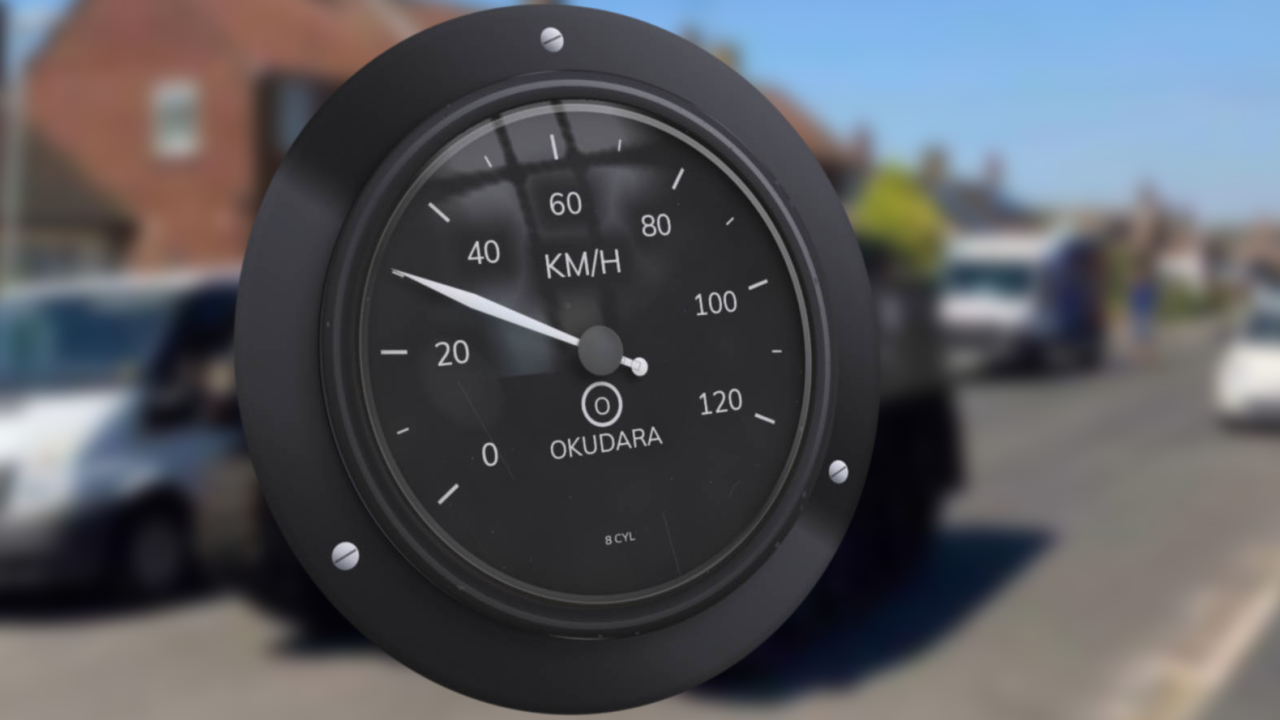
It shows 30
